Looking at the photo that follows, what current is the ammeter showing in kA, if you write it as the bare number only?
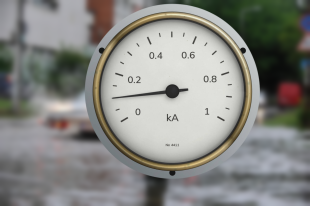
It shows 0.1
